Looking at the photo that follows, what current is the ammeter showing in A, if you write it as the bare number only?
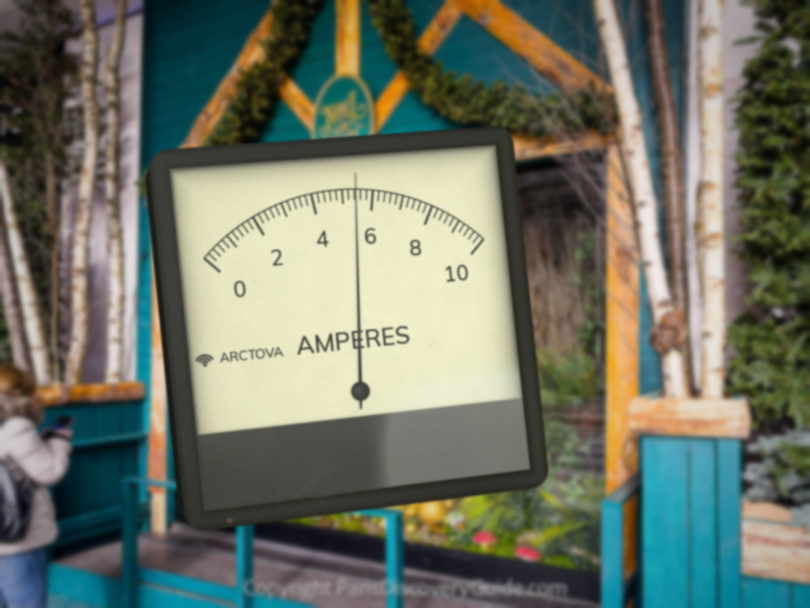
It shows 5.4
